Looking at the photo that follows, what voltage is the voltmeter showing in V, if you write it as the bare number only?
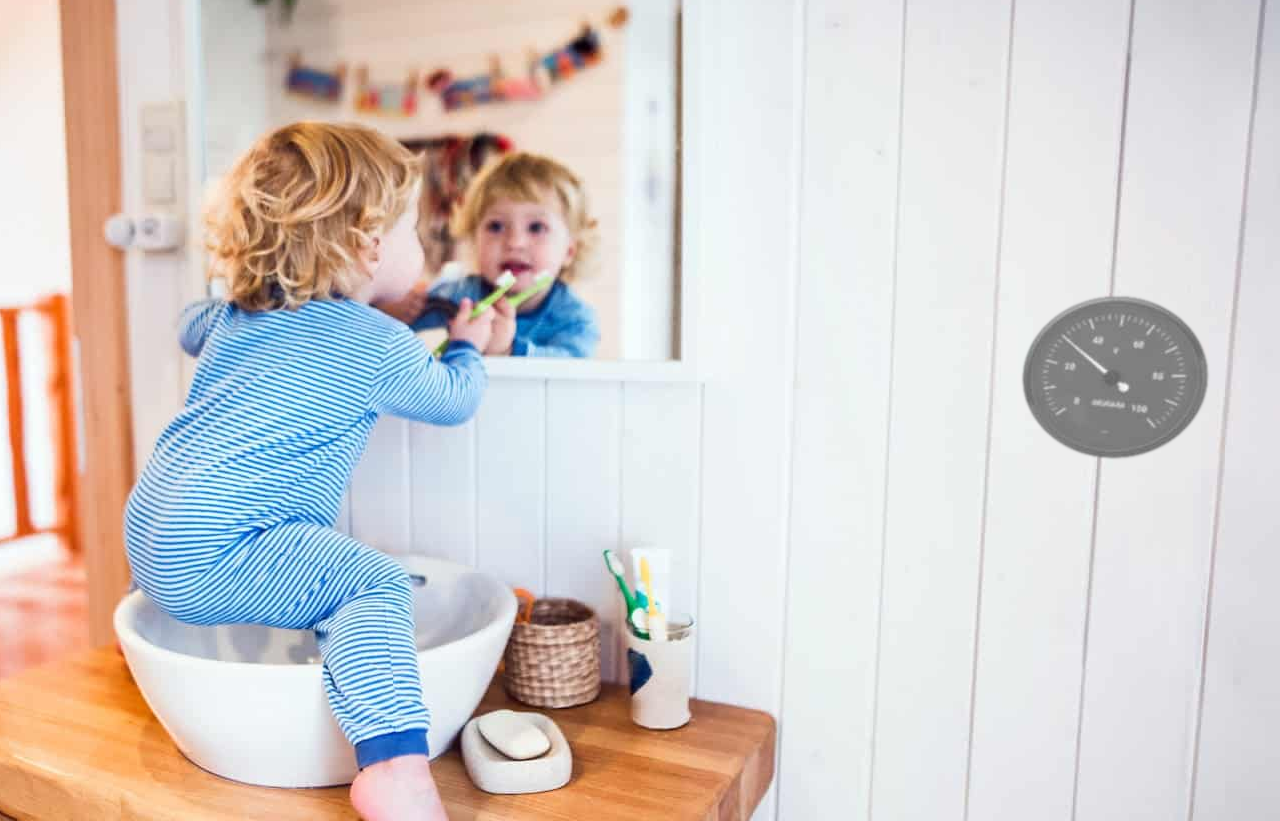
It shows 30
